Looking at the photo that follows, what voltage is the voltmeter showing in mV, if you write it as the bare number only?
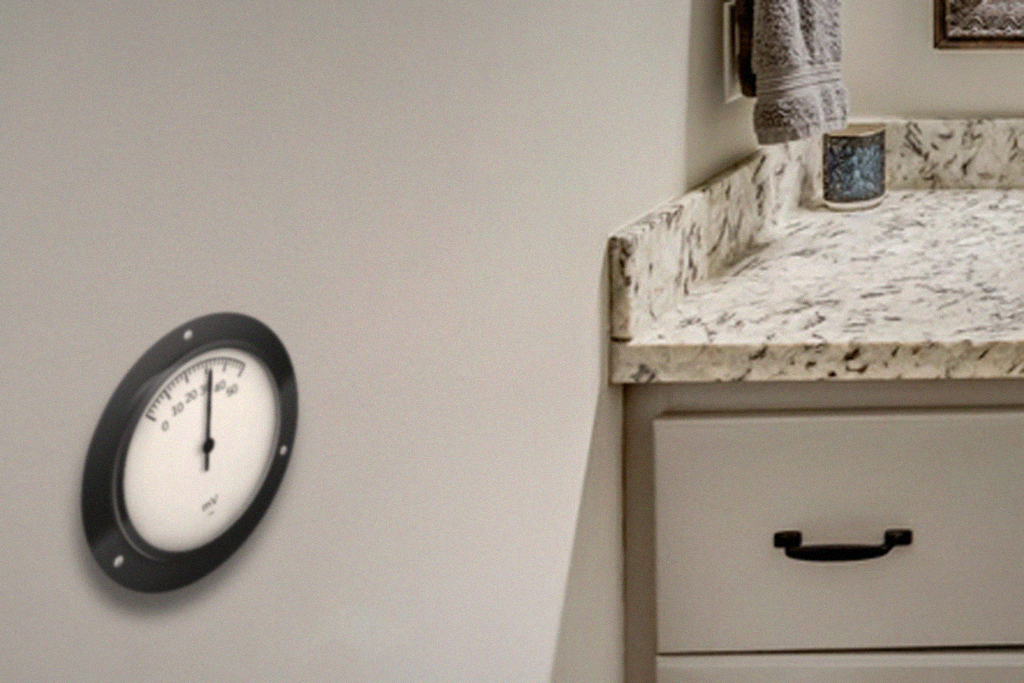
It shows 30
